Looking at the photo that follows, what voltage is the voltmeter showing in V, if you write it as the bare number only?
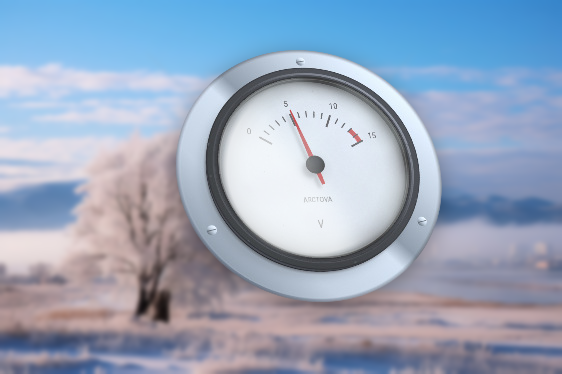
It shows 5
